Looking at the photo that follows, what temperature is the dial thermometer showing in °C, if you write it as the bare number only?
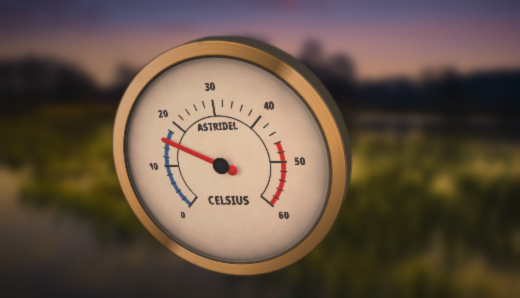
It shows 16
